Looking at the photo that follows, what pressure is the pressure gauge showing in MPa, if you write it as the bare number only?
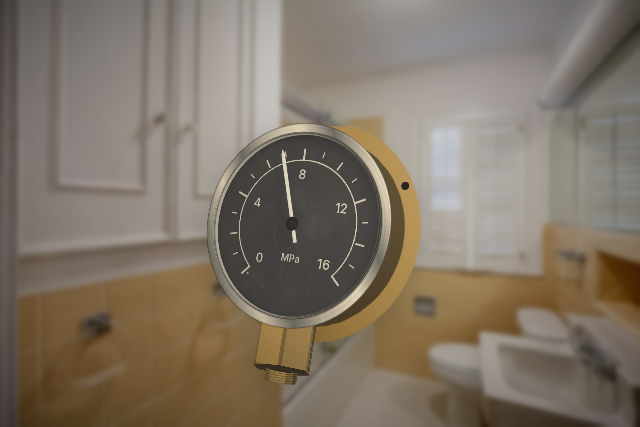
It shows 7
